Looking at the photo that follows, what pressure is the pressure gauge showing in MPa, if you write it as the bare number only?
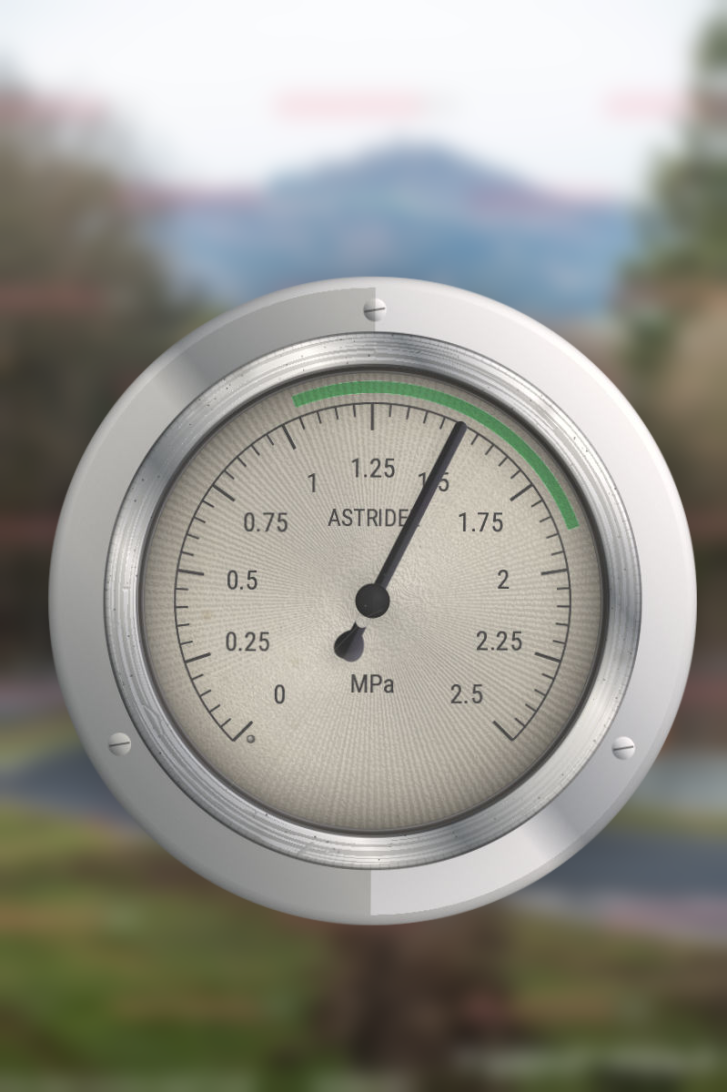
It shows 1.5
